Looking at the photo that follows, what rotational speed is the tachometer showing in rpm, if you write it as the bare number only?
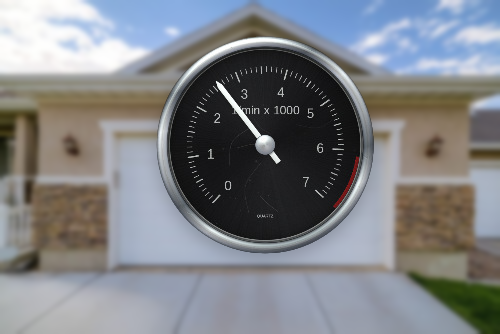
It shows 2600
